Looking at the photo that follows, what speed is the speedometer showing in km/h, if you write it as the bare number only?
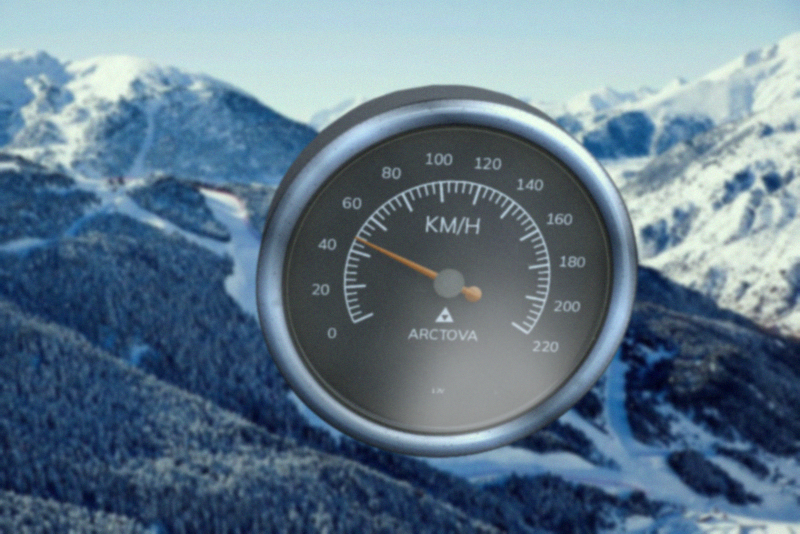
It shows 48
